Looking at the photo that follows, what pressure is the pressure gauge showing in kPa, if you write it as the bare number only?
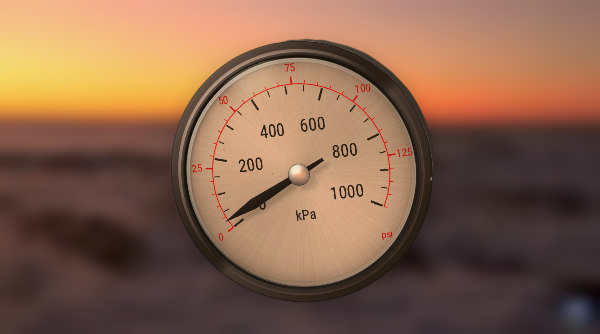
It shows 25
